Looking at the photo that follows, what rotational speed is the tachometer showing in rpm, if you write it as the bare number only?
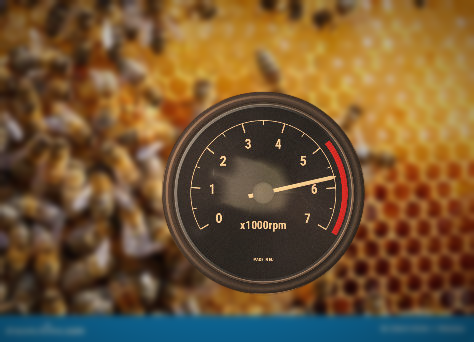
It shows 5750
